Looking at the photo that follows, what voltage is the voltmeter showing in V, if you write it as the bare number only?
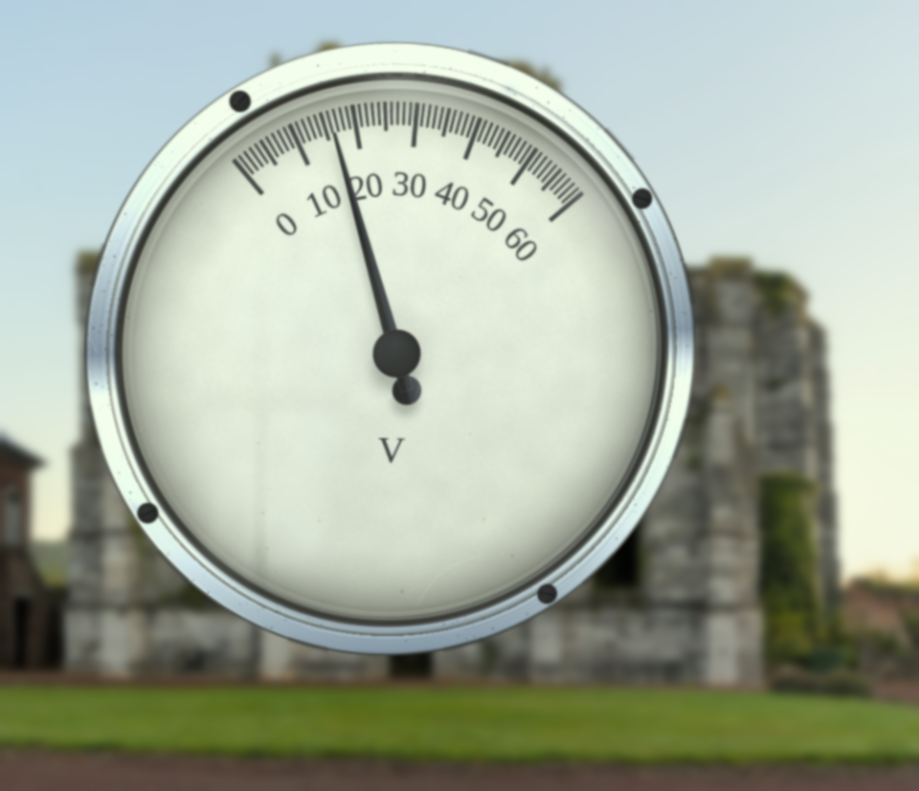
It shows 16
